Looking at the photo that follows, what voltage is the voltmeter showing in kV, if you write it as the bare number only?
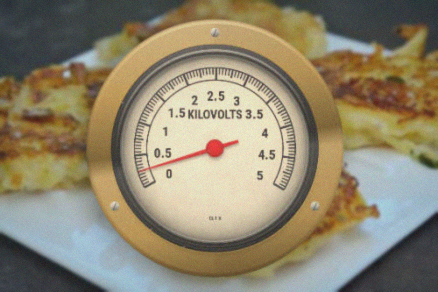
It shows 0.25
